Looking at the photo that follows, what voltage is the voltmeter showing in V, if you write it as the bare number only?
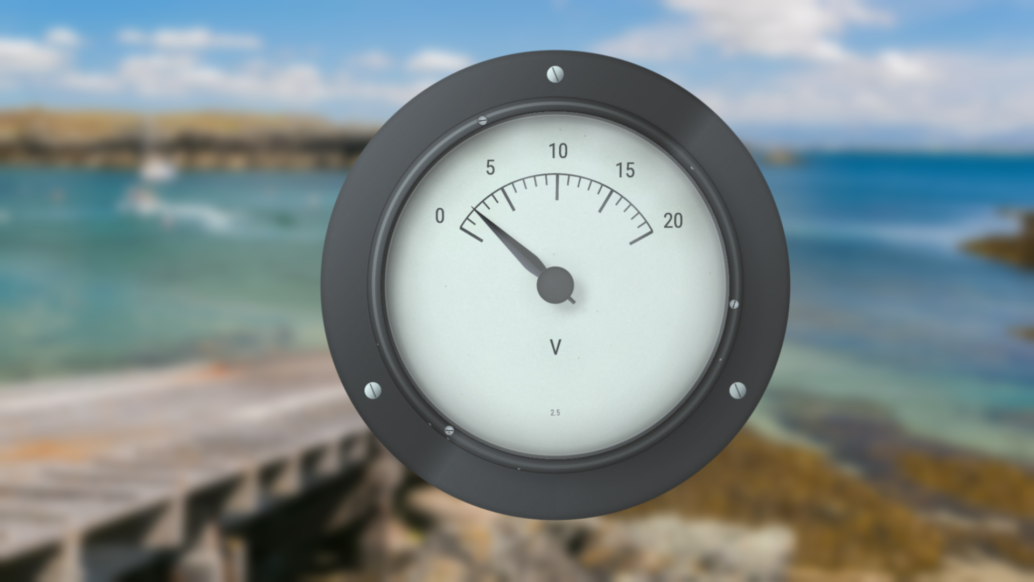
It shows 2
